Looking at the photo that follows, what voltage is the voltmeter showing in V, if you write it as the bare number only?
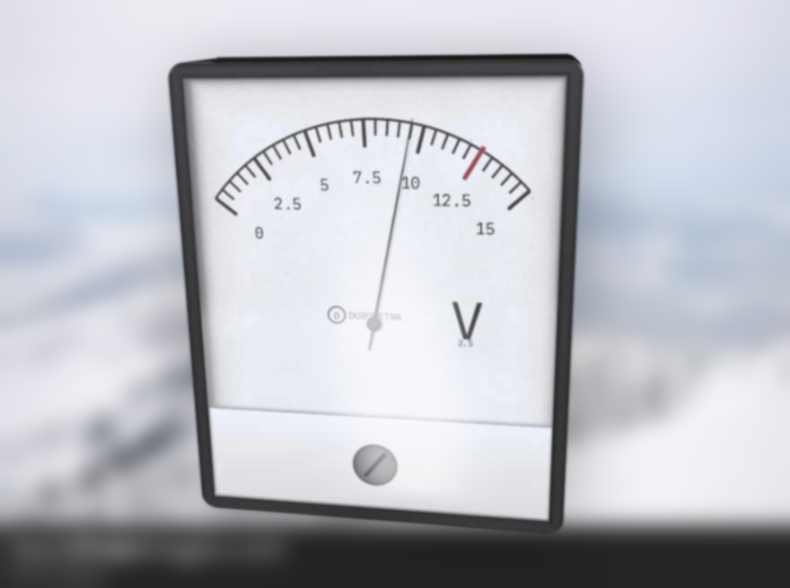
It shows 9.5
